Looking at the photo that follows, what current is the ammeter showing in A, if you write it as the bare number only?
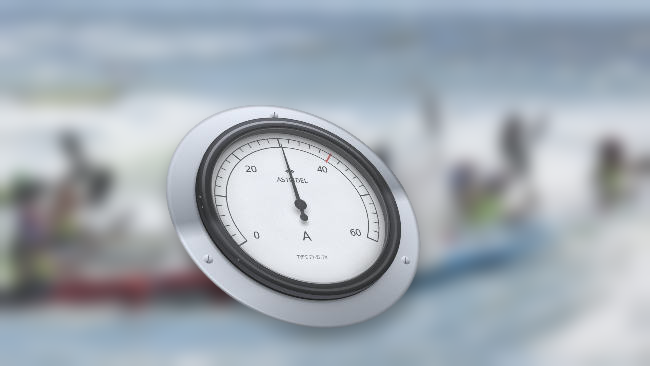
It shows 30
